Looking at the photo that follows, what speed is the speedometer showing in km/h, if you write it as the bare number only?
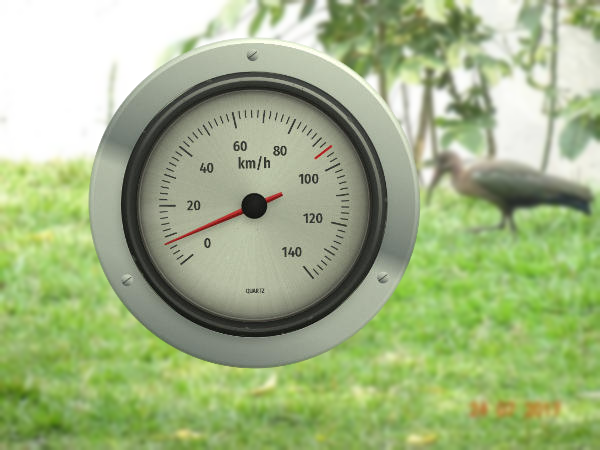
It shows 8
